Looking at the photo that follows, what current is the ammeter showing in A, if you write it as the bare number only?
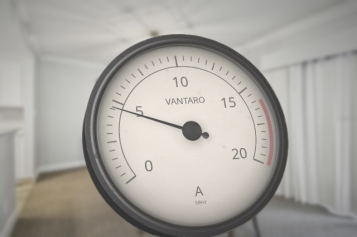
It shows 4.5
